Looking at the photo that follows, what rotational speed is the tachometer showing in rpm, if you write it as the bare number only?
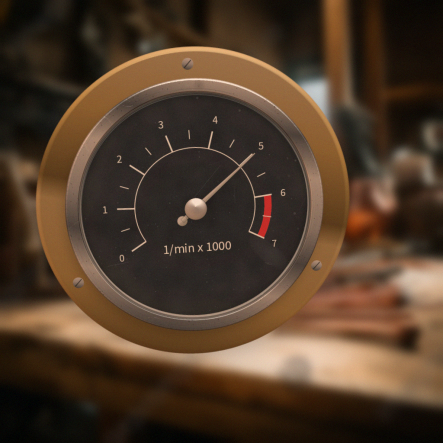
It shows 5000
